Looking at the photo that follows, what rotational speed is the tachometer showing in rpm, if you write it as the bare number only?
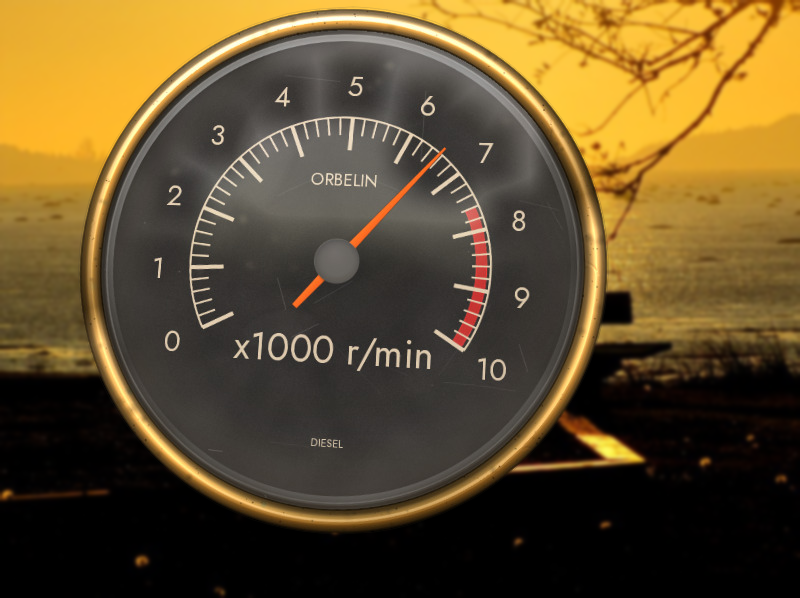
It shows 6600
